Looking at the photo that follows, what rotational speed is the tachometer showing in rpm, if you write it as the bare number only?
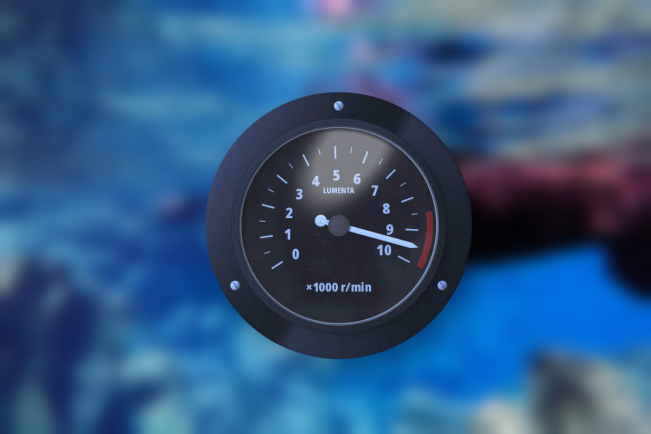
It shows 9500
